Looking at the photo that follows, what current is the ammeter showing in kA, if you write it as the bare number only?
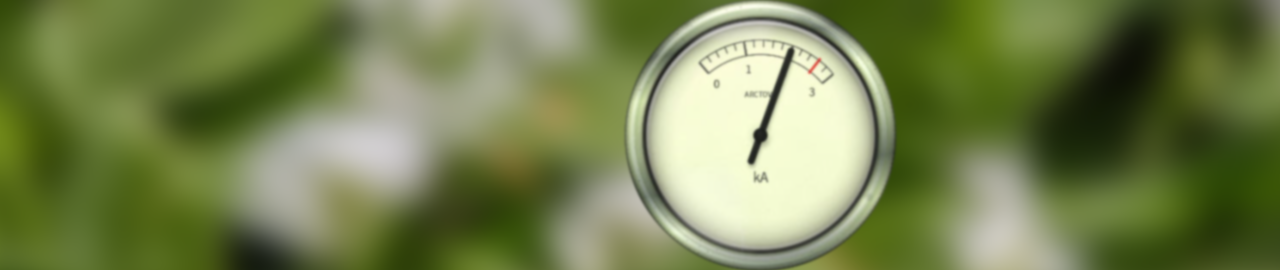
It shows 2
